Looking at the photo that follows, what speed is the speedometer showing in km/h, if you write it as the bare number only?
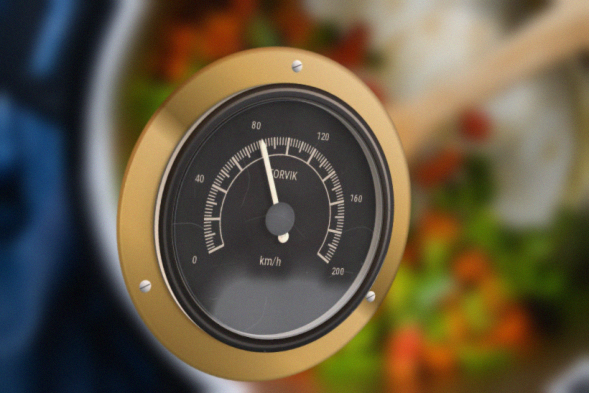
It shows 80
